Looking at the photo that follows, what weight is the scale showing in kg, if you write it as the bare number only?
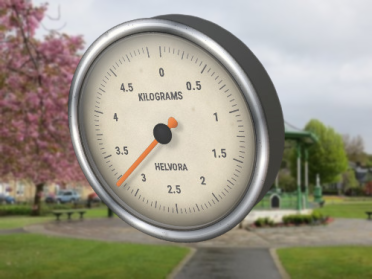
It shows 3.2
